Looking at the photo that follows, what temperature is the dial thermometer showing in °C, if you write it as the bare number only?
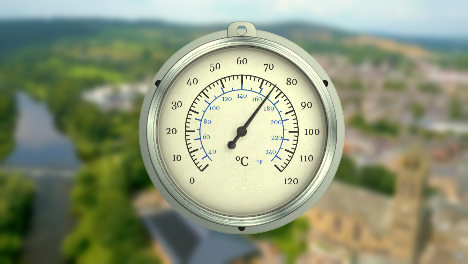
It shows 76
